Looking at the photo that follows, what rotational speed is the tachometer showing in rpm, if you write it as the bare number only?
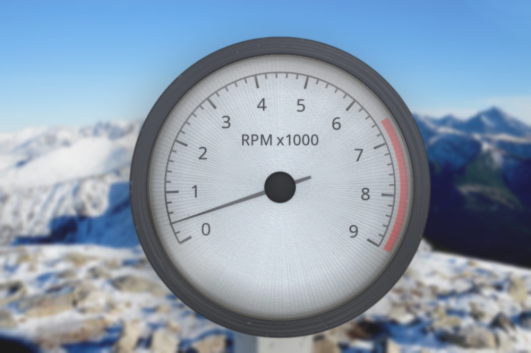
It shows 400
